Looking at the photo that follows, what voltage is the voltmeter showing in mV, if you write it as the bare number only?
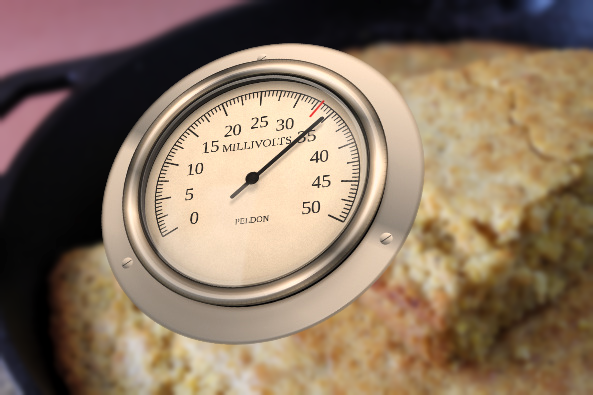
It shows 35
